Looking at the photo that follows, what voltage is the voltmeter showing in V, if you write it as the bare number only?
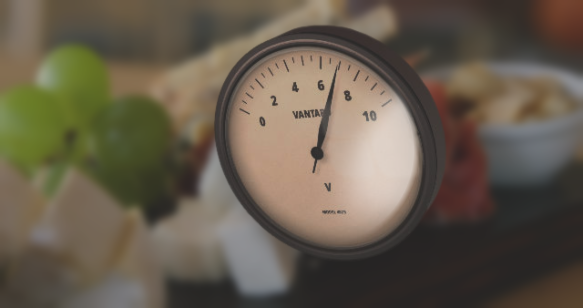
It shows 7
